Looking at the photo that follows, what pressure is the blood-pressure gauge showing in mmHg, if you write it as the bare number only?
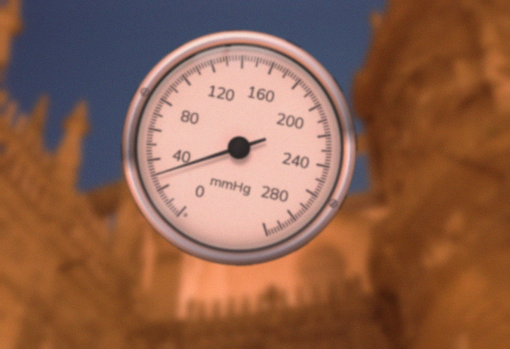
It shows 30
